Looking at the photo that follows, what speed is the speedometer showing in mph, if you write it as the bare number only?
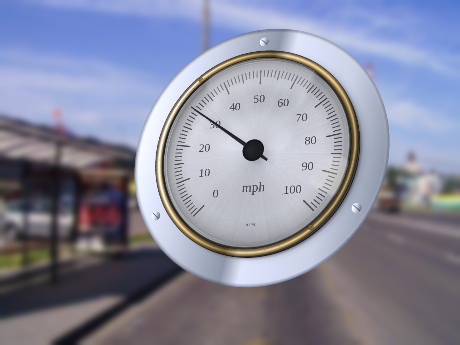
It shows 30
